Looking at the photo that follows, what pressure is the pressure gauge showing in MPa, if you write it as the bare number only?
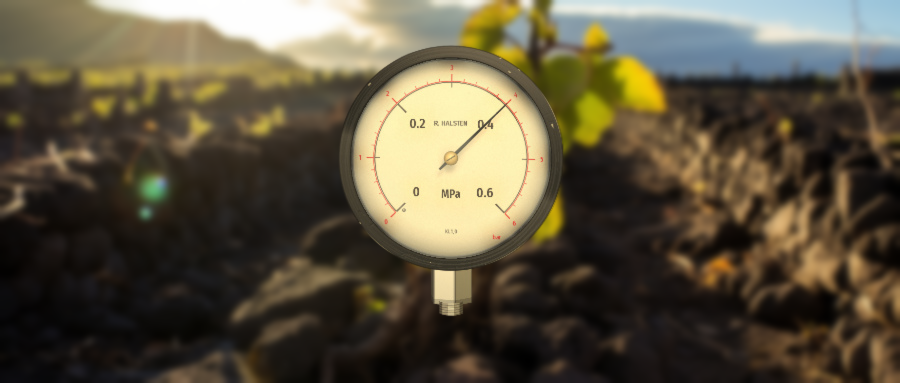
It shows 0.4
